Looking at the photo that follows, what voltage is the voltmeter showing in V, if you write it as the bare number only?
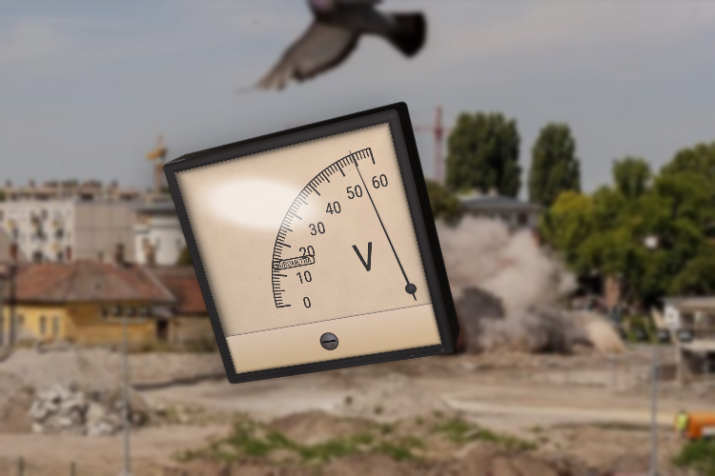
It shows 55
